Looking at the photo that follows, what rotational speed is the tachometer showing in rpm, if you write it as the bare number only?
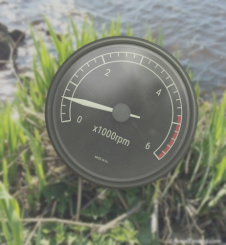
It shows 600
